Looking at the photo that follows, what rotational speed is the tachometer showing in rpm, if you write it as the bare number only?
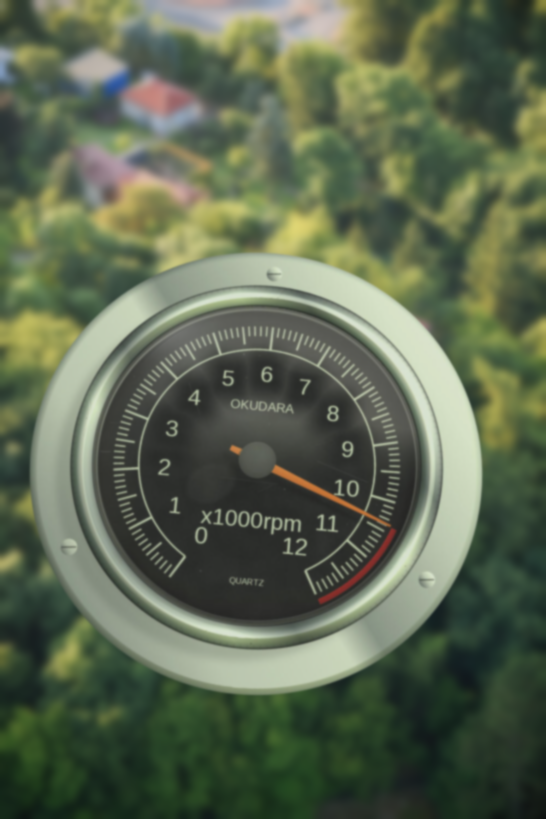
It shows 10400
